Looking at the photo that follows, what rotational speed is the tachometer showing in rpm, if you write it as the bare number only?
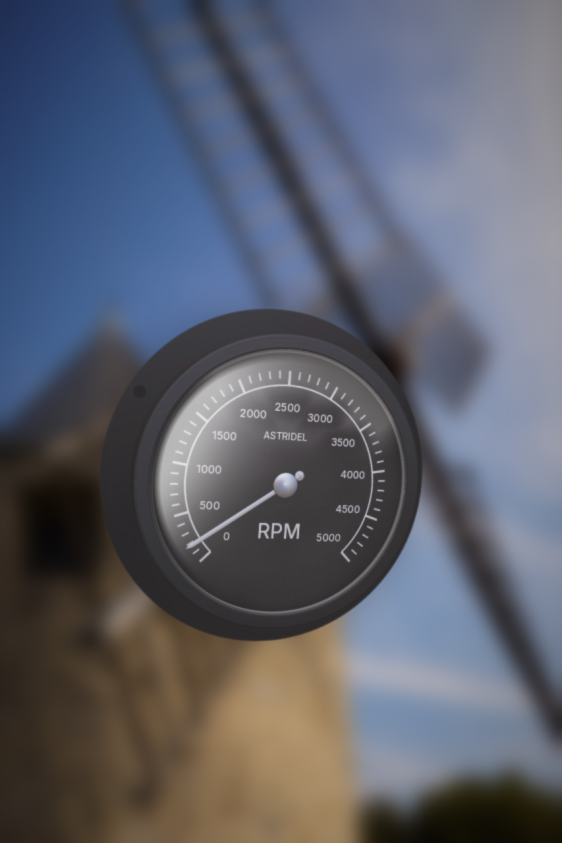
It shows 200
